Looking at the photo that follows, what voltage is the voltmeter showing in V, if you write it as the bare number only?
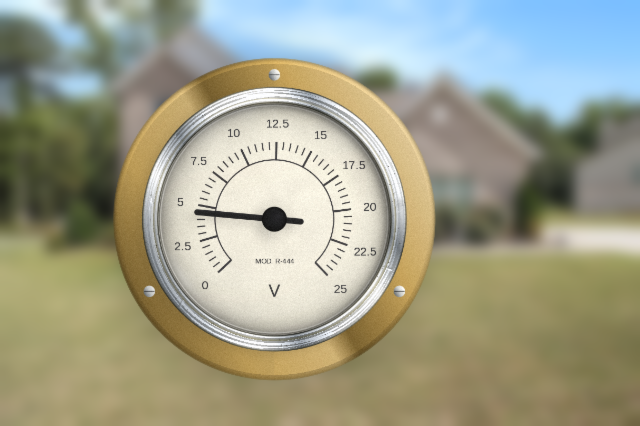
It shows 4.5
